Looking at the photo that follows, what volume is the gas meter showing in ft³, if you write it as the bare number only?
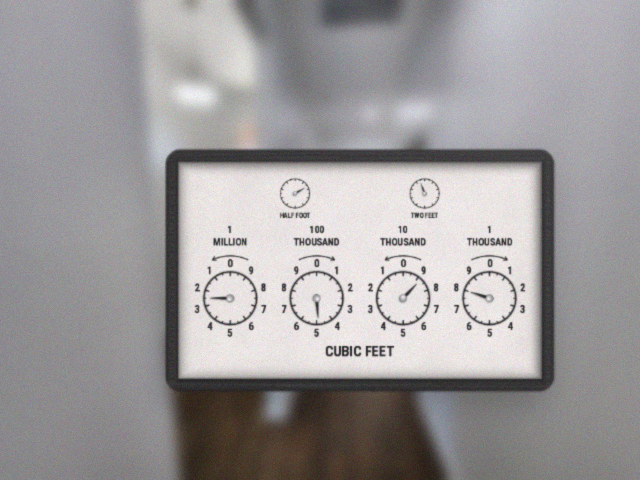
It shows 248800
